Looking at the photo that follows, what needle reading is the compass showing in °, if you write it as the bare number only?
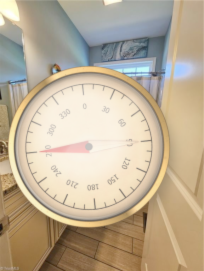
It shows 270
